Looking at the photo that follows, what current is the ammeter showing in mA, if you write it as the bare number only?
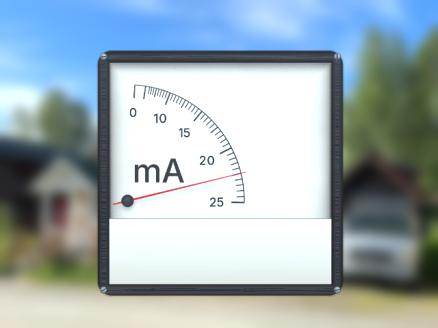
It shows 22.5
